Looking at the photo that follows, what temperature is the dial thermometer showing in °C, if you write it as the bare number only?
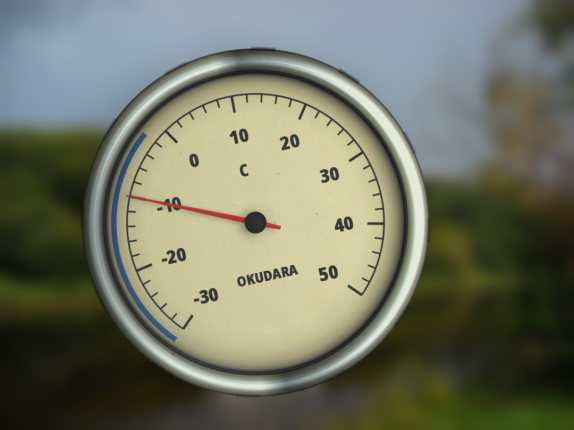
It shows -10
